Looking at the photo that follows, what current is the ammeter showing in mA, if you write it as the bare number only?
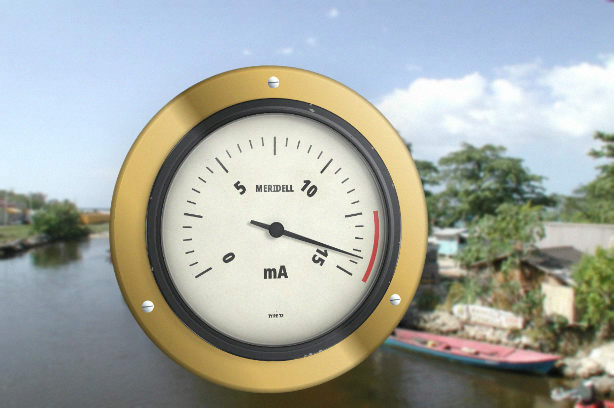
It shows 14.25
